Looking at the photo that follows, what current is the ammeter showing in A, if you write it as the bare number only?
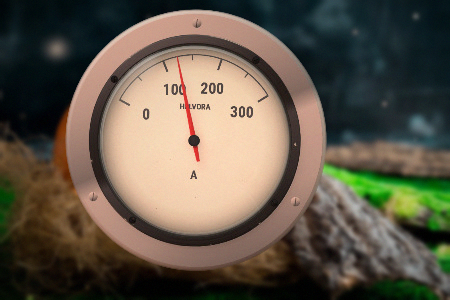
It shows 125
